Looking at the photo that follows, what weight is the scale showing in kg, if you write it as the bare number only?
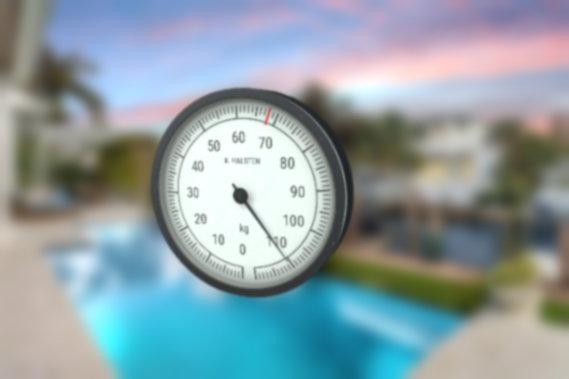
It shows 110
